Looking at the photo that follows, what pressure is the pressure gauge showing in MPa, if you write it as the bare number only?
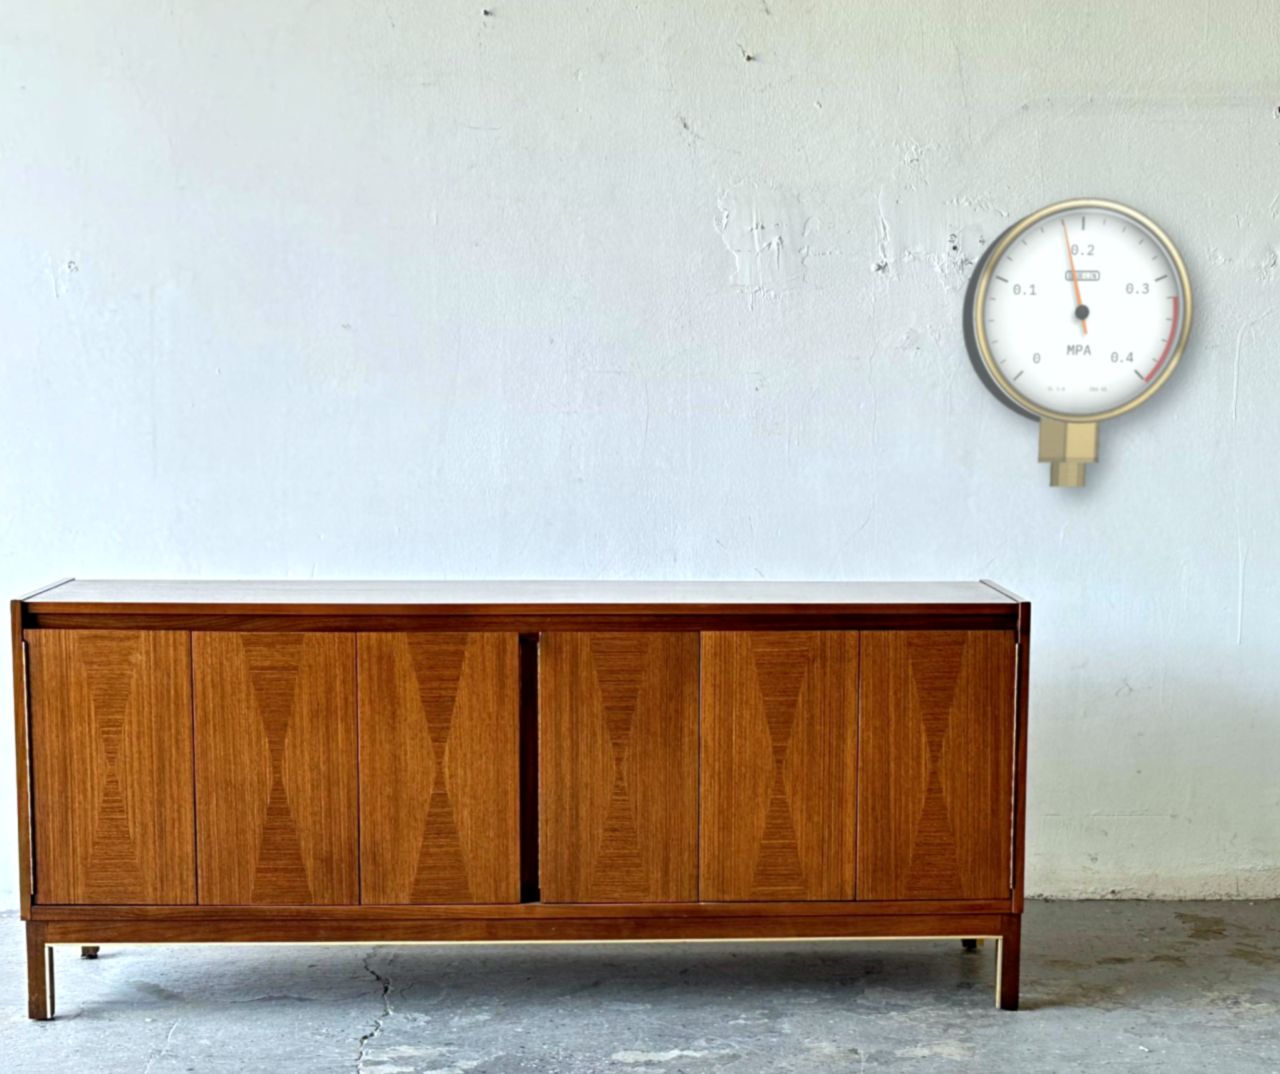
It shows 0.18
